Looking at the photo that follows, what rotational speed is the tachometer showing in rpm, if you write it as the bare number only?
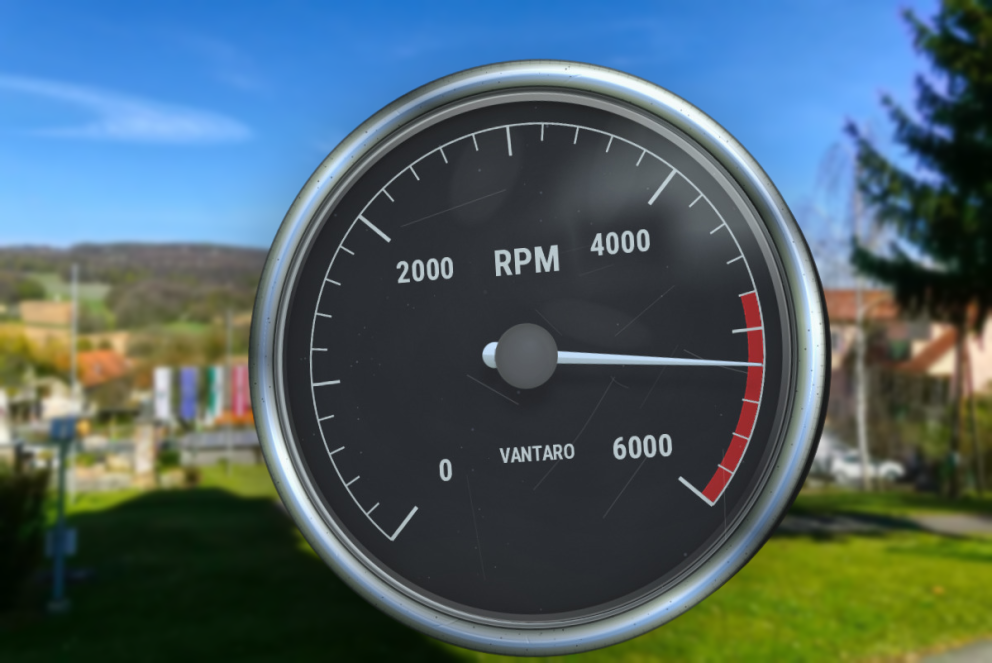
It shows 5200
